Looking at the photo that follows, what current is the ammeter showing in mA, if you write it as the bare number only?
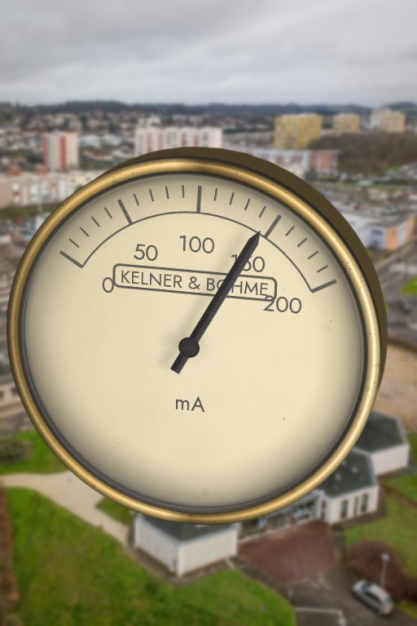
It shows 145
